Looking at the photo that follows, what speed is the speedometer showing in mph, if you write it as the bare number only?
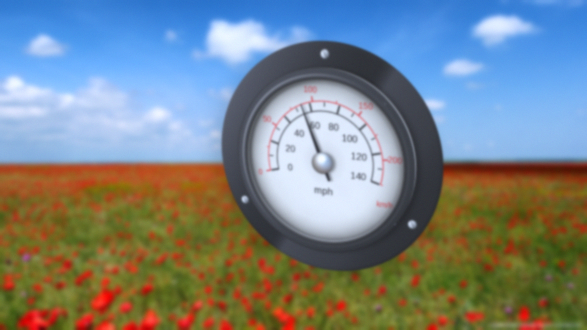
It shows 55
